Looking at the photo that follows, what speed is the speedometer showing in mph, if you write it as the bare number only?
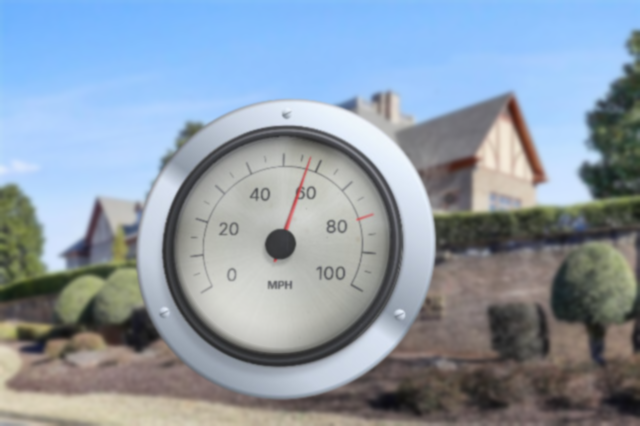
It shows 57.5
